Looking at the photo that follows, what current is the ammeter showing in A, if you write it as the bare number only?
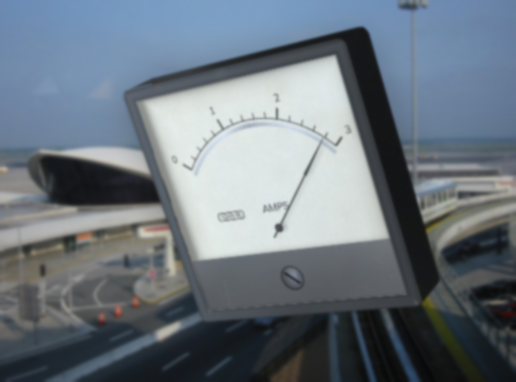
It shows 2.8
